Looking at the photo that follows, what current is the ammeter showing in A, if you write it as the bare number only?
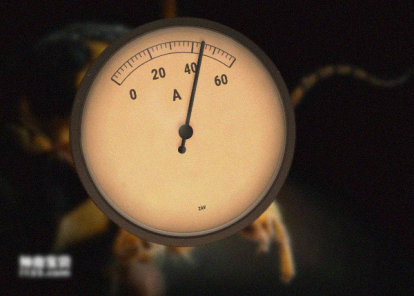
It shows 44
